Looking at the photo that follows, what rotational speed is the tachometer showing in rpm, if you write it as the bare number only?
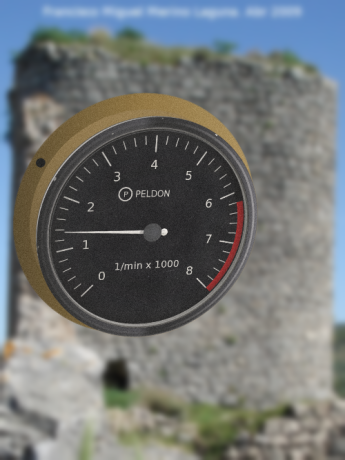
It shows 1400
